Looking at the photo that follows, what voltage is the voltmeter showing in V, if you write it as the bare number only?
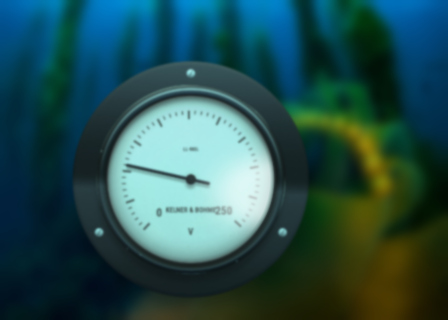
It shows 55
